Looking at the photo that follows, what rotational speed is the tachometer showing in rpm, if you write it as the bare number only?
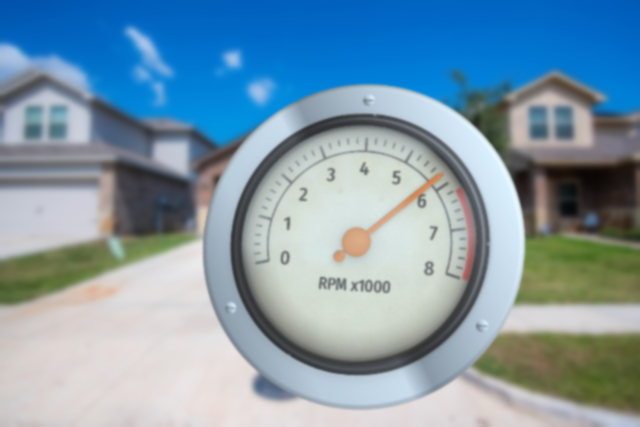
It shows 5800
